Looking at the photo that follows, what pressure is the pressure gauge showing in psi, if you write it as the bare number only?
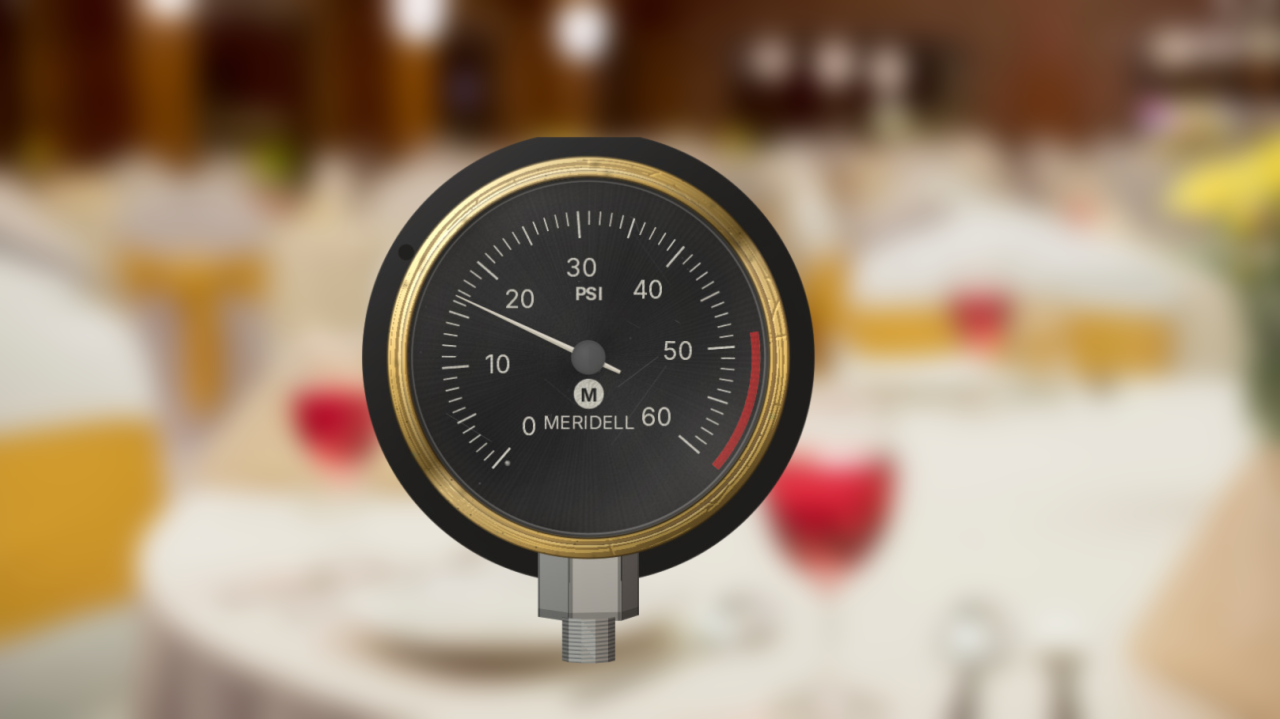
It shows 16.5
